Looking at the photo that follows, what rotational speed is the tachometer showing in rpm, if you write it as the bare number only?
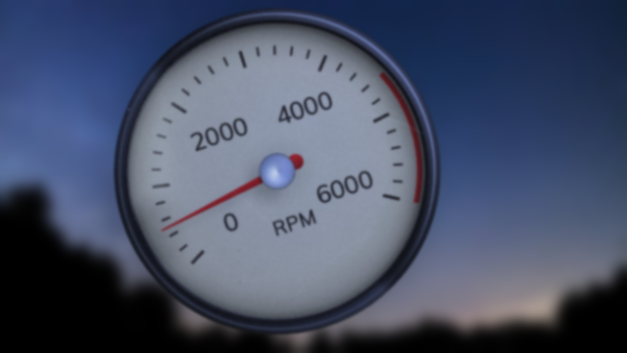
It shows 500
